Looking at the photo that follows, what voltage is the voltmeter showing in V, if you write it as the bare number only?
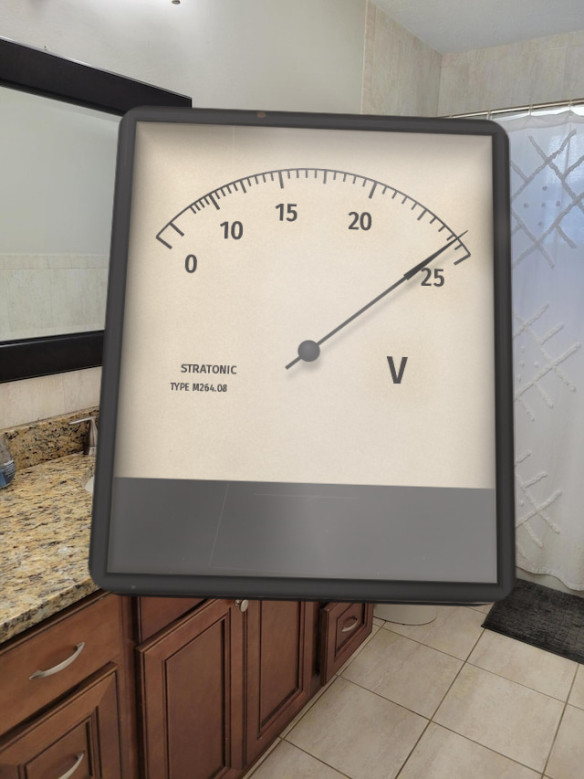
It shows 24.25
